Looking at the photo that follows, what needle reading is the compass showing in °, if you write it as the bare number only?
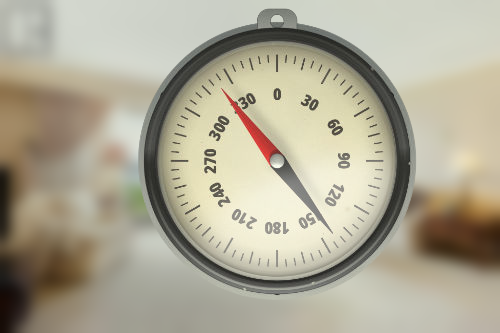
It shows 322.5
